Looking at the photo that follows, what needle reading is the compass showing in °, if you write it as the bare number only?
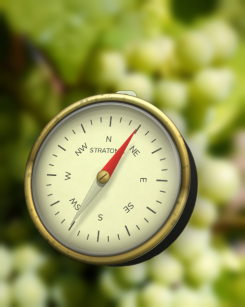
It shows 30
